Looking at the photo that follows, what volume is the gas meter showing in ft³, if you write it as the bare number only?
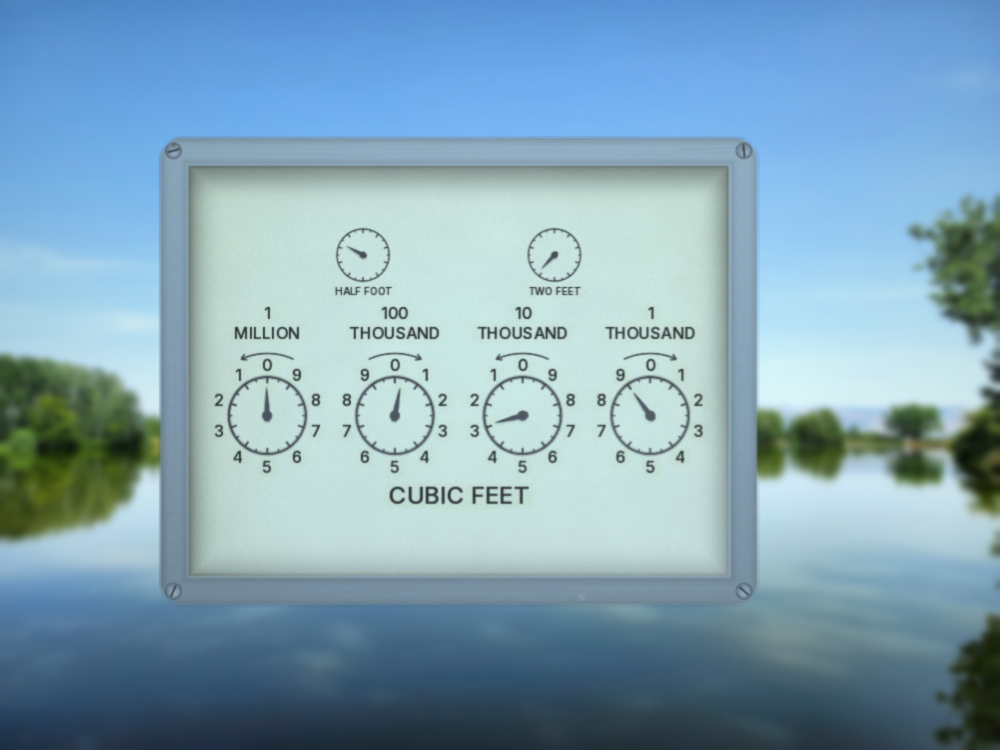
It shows 2900
